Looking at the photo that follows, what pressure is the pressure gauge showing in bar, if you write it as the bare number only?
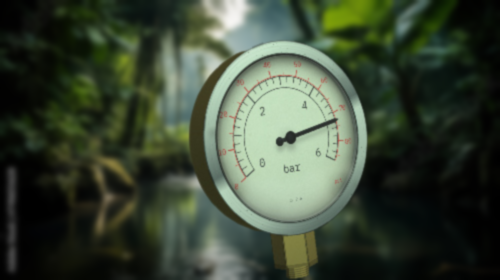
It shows 5
